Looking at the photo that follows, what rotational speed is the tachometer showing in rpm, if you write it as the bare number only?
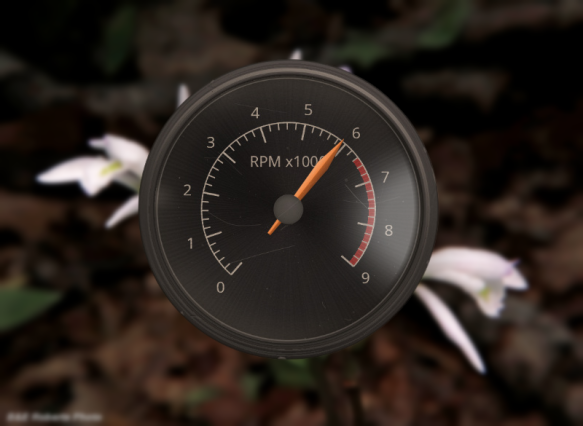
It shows 5900
